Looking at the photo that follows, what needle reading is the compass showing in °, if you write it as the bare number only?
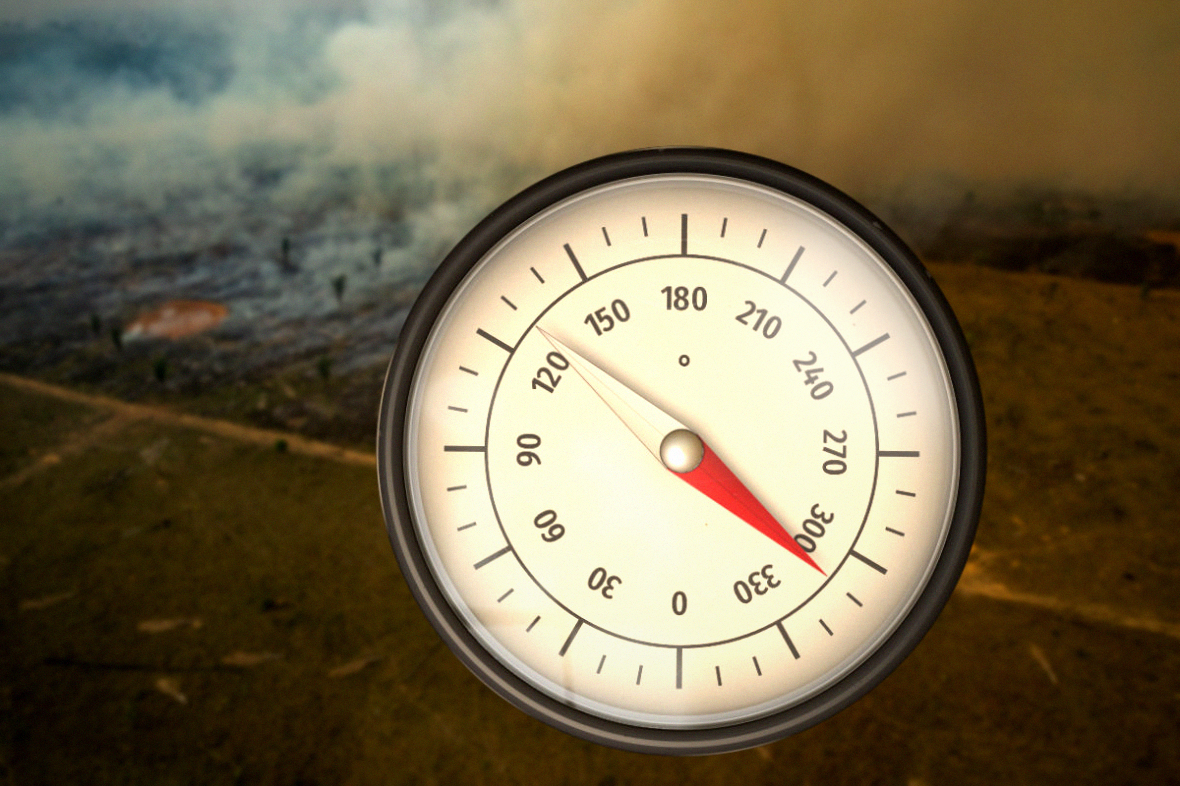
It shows 310
